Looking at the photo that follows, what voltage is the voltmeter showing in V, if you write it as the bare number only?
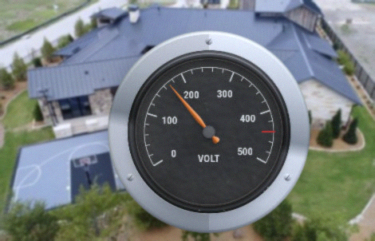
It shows 170
